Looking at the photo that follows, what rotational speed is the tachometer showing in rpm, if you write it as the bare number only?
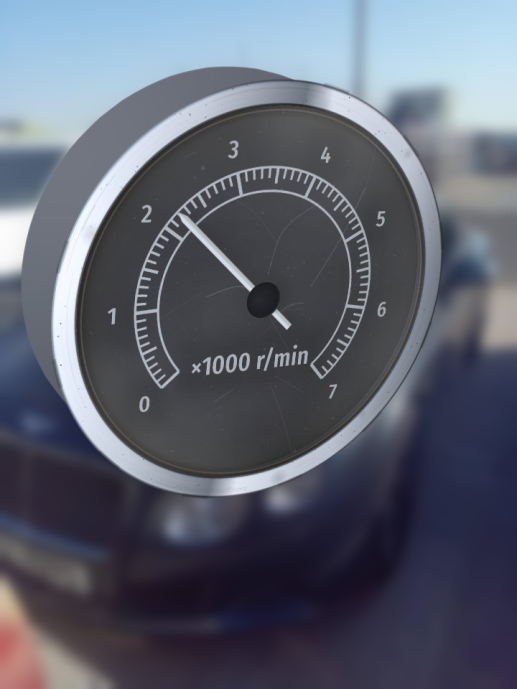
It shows 2200
